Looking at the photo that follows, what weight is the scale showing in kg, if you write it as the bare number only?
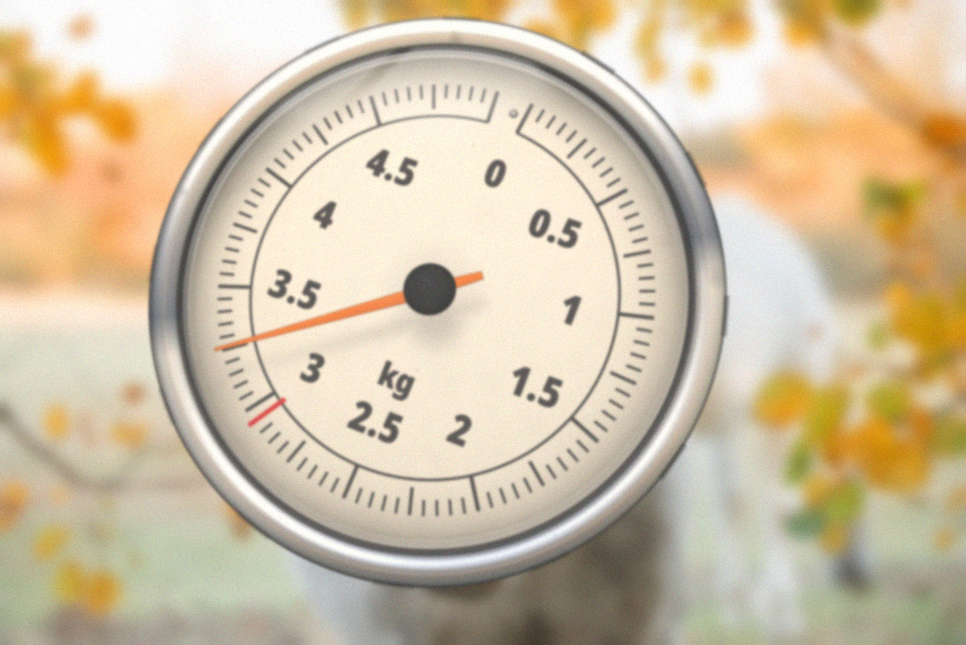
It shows 3.25
